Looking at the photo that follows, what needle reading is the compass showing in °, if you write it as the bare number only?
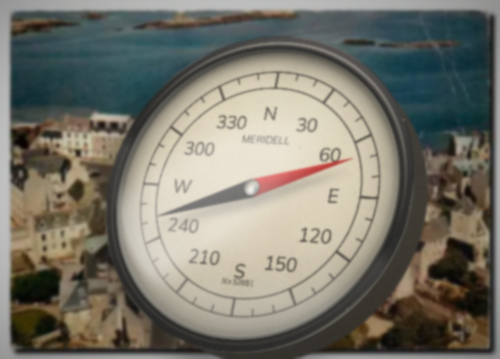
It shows 70
